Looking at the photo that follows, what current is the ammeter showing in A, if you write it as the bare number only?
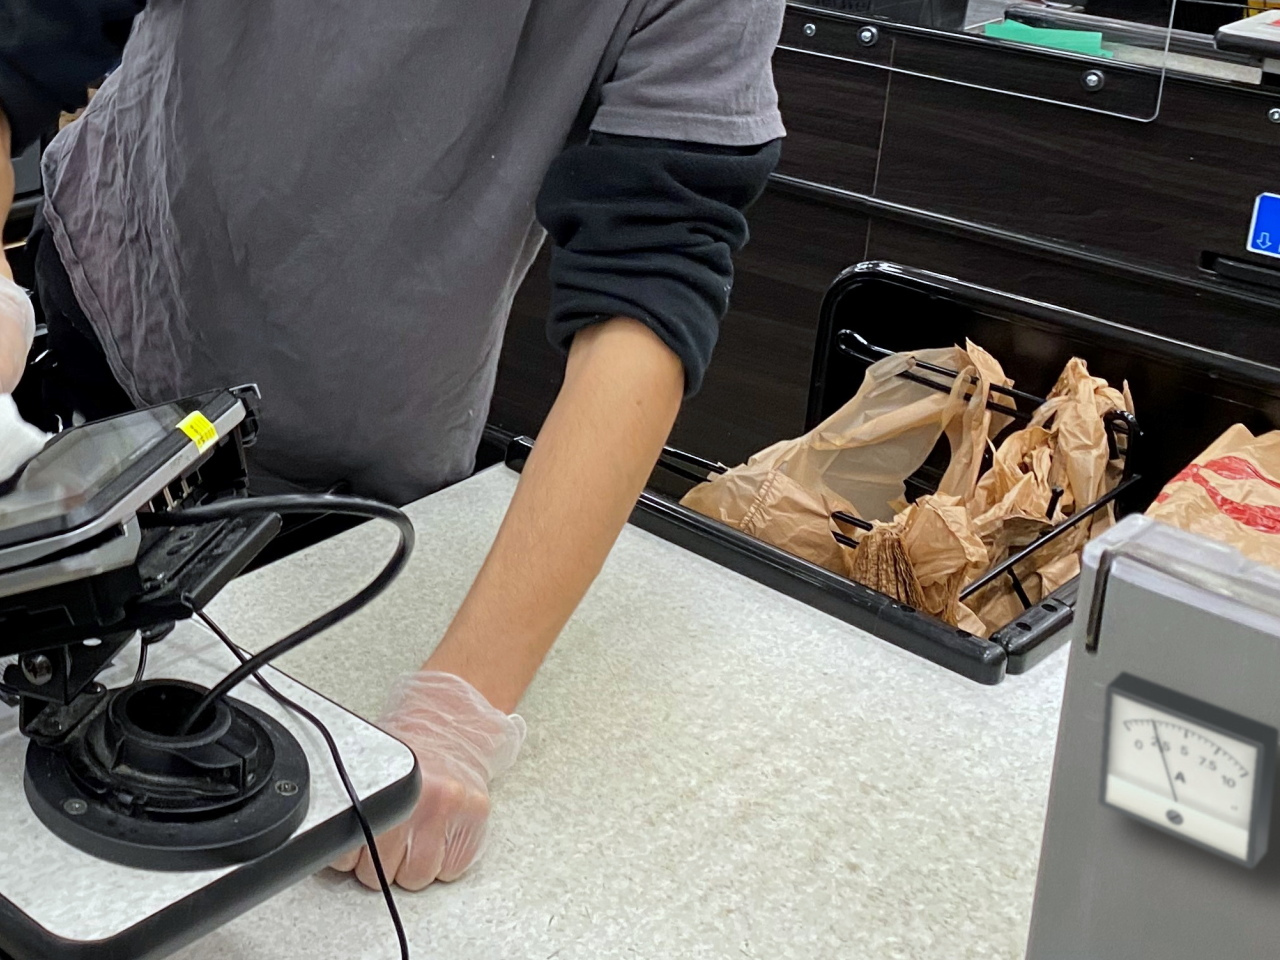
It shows 2.5
